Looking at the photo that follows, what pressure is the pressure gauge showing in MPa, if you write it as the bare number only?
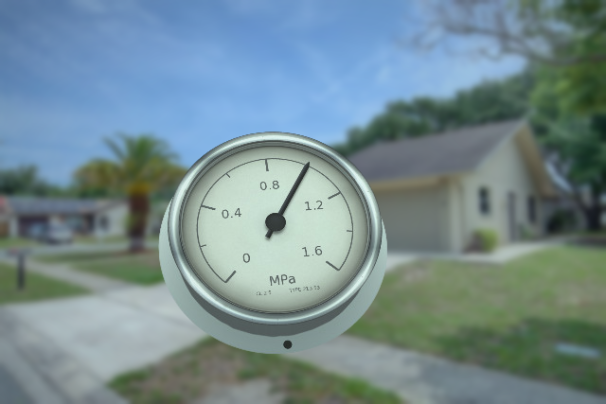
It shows 1
